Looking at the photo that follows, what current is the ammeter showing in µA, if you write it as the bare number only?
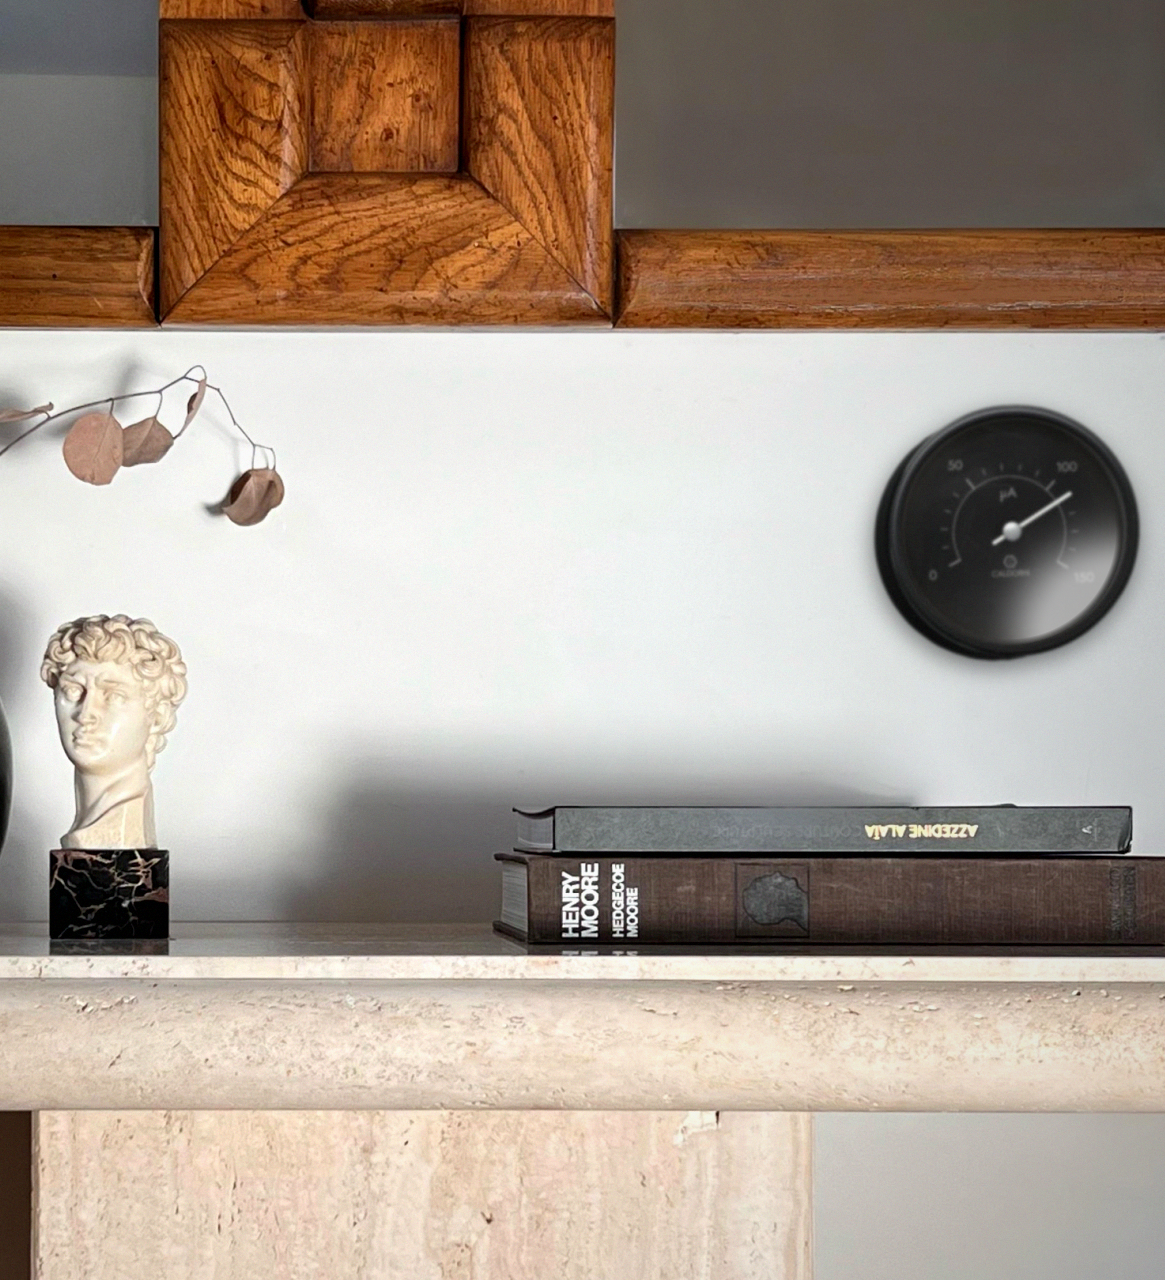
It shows 110
